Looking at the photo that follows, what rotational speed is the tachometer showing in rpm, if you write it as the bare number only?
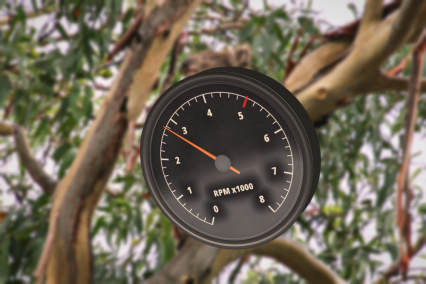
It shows 2800
